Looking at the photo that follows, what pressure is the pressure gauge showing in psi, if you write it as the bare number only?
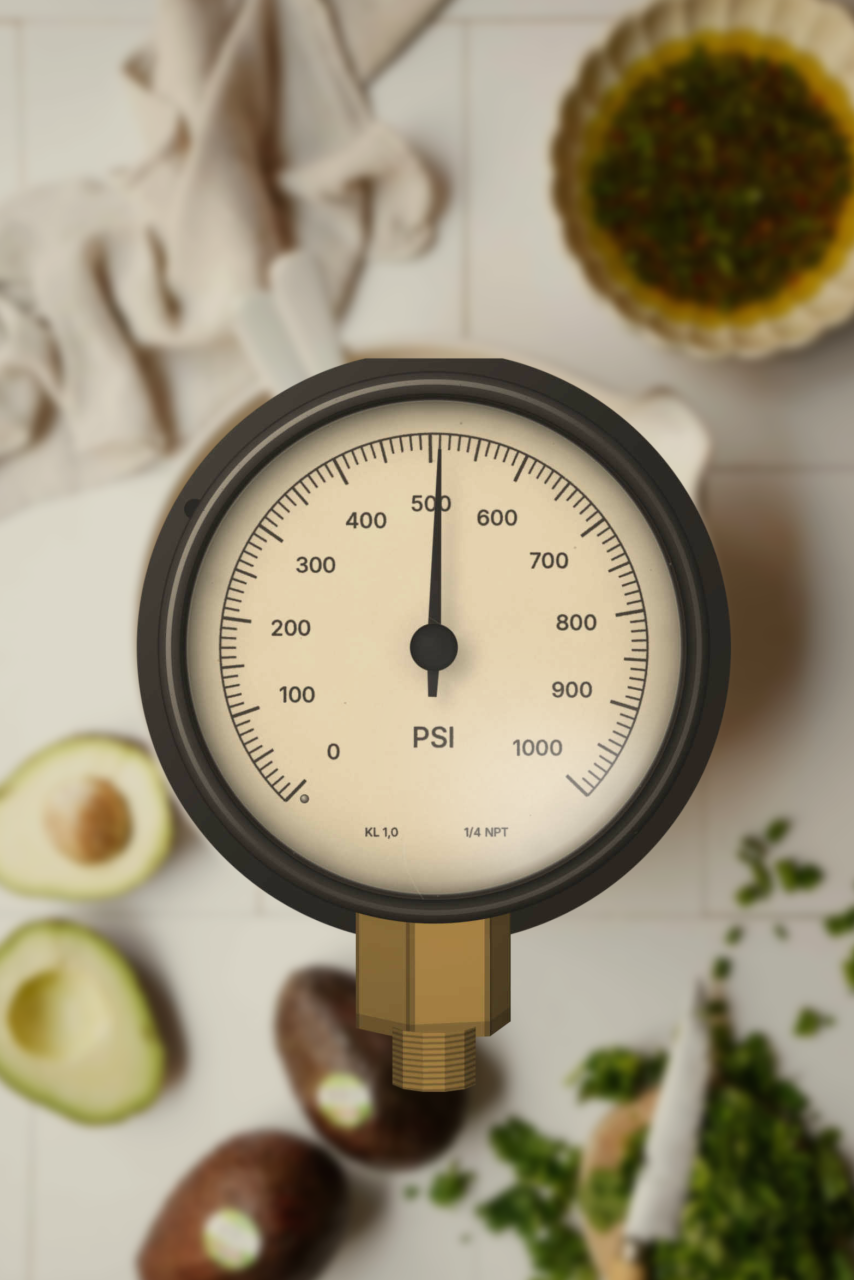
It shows 510
